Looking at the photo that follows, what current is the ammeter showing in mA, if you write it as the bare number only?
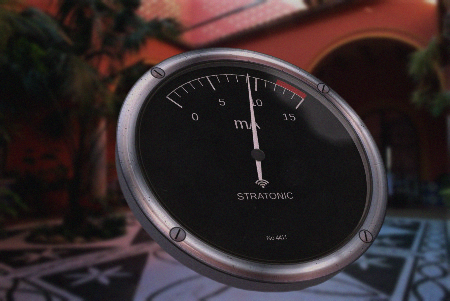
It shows 9
